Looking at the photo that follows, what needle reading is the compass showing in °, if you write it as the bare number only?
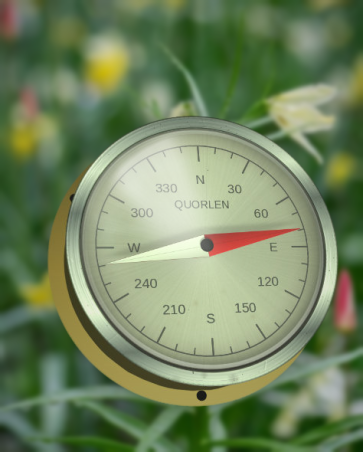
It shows 80
